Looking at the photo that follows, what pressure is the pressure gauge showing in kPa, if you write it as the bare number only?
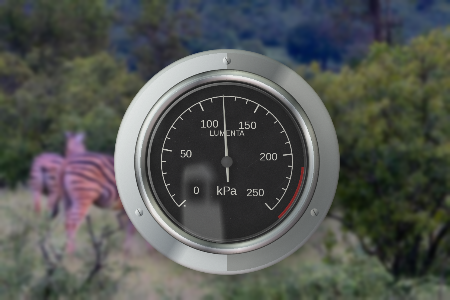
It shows 120
